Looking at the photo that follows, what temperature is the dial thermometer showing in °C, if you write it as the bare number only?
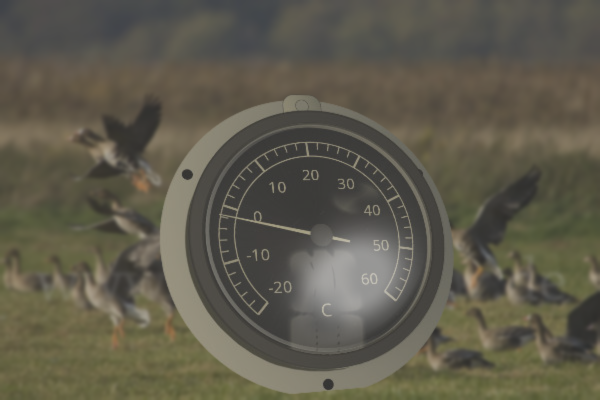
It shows -2
